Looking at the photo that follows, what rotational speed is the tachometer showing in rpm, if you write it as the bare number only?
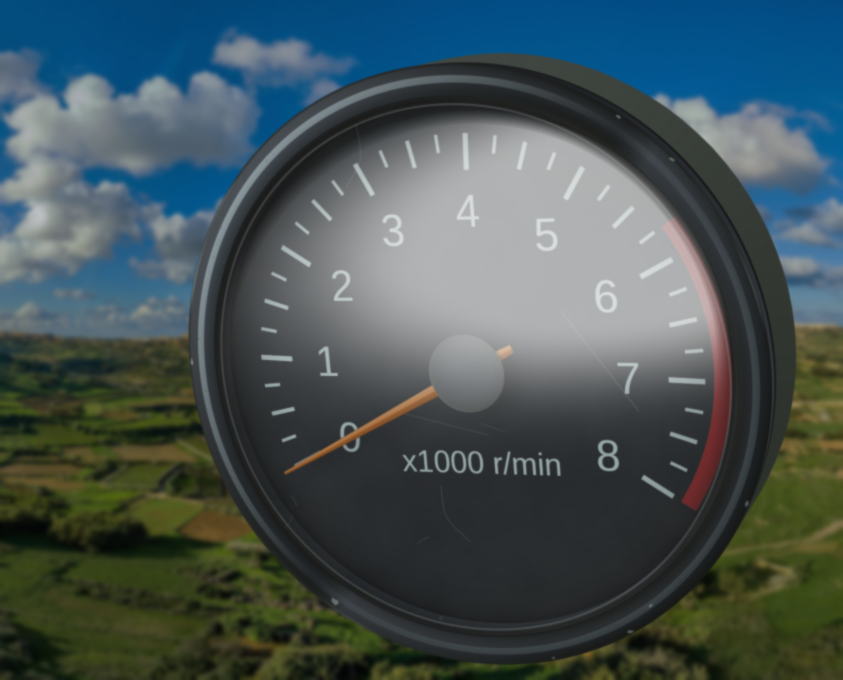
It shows 0
